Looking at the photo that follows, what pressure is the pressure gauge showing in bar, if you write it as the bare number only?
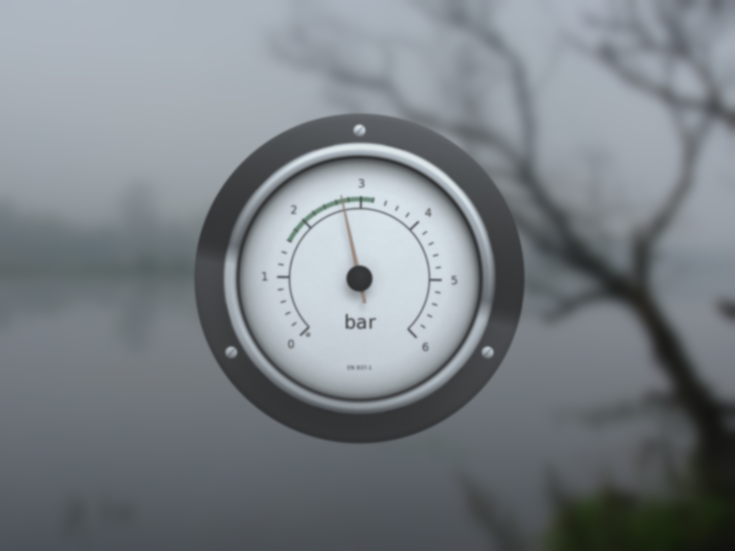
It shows 2.7
